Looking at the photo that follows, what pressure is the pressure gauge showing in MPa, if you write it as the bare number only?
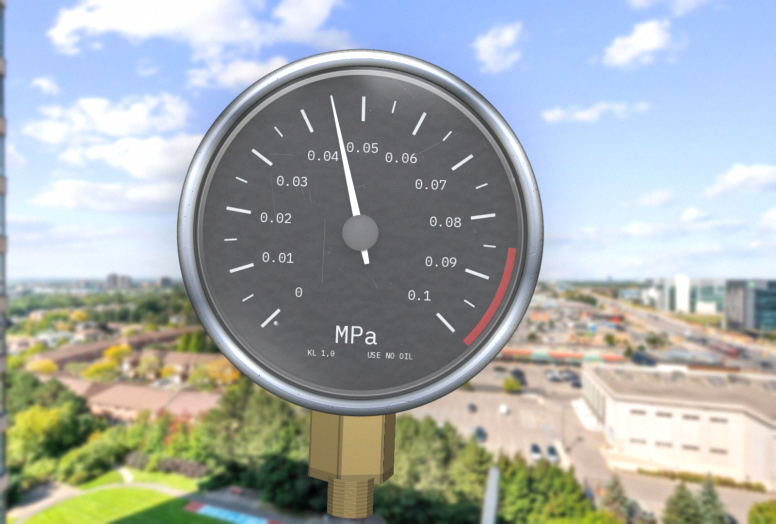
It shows 0.045
